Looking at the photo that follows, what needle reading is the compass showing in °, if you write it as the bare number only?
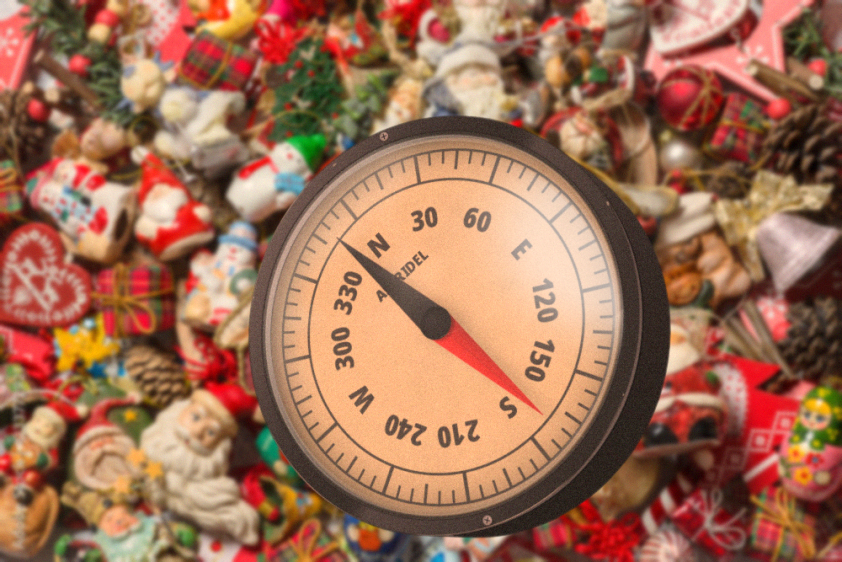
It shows 170
